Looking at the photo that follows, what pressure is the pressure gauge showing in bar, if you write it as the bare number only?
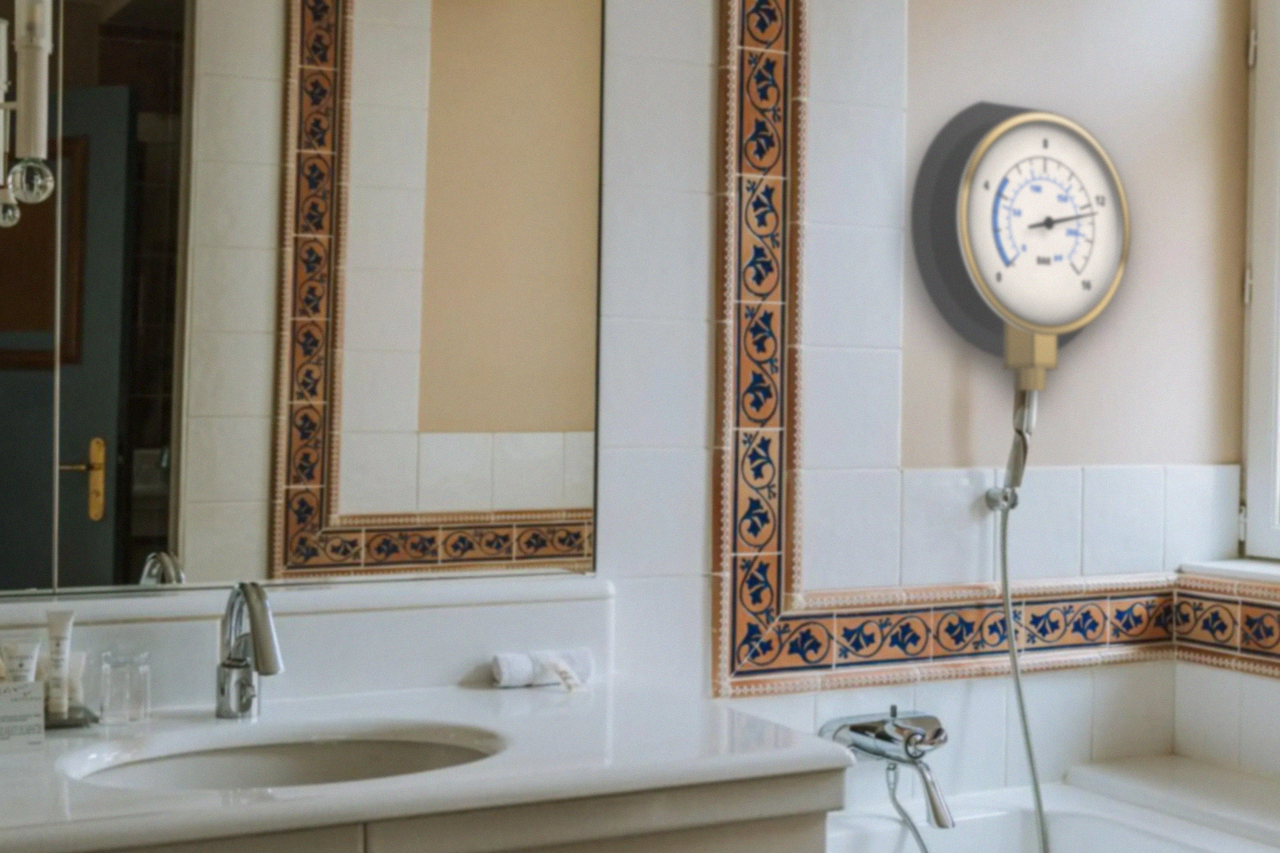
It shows 12.5
